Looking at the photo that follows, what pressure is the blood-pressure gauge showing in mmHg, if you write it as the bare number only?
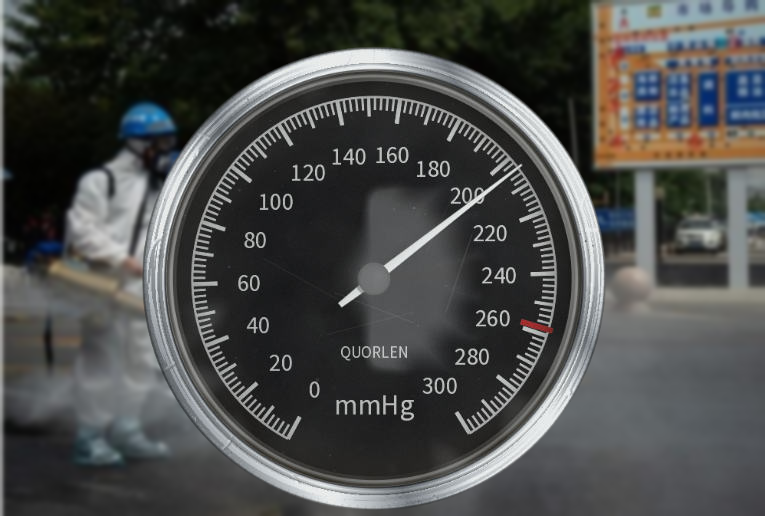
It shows 204
